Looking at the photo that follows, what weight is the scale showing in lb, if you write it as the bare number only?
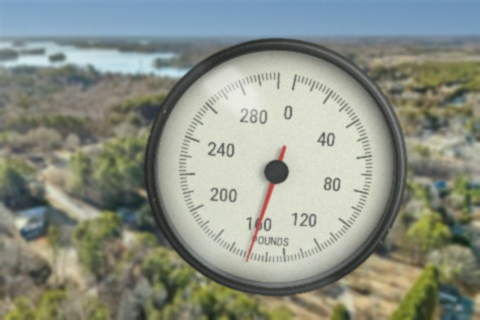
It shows 160
